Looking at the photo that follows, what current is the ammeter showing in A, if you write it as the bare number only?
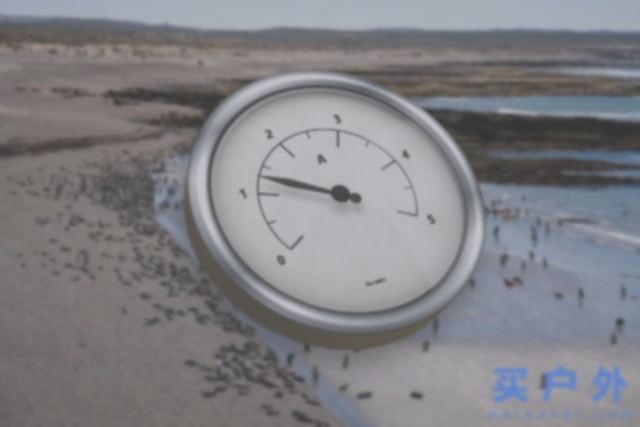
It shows 1.25
